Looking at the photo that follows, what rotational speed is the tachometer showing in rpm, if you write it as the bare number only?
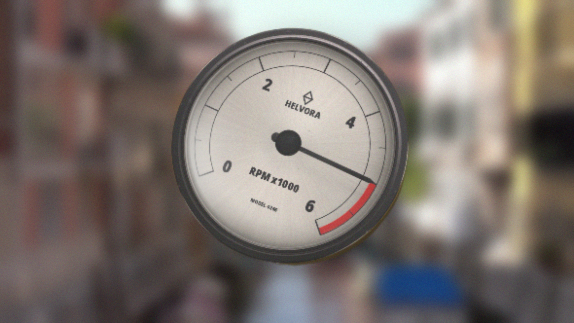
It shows 5000
